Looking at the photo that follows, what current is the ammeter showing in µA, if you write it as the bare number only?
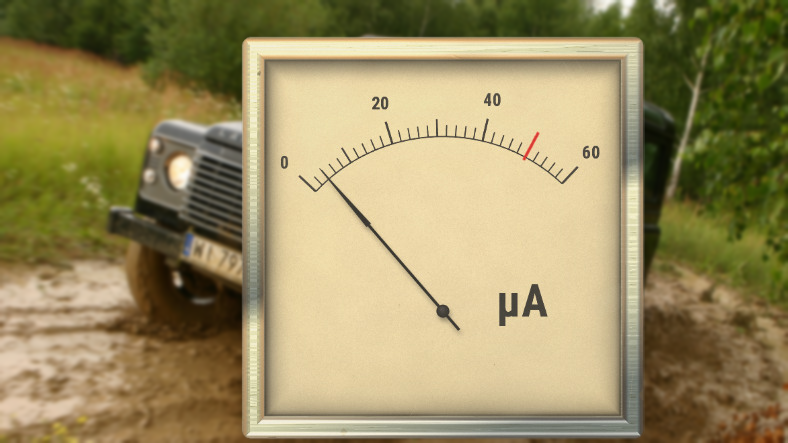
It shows 4
